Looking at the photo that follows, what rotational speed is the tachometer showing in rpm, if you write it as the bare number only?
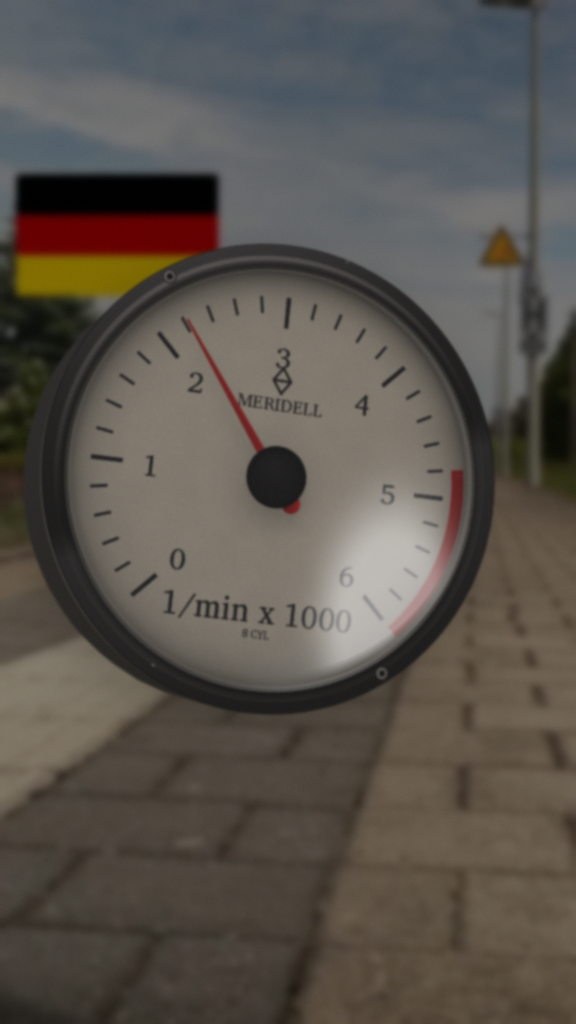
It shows 2200
